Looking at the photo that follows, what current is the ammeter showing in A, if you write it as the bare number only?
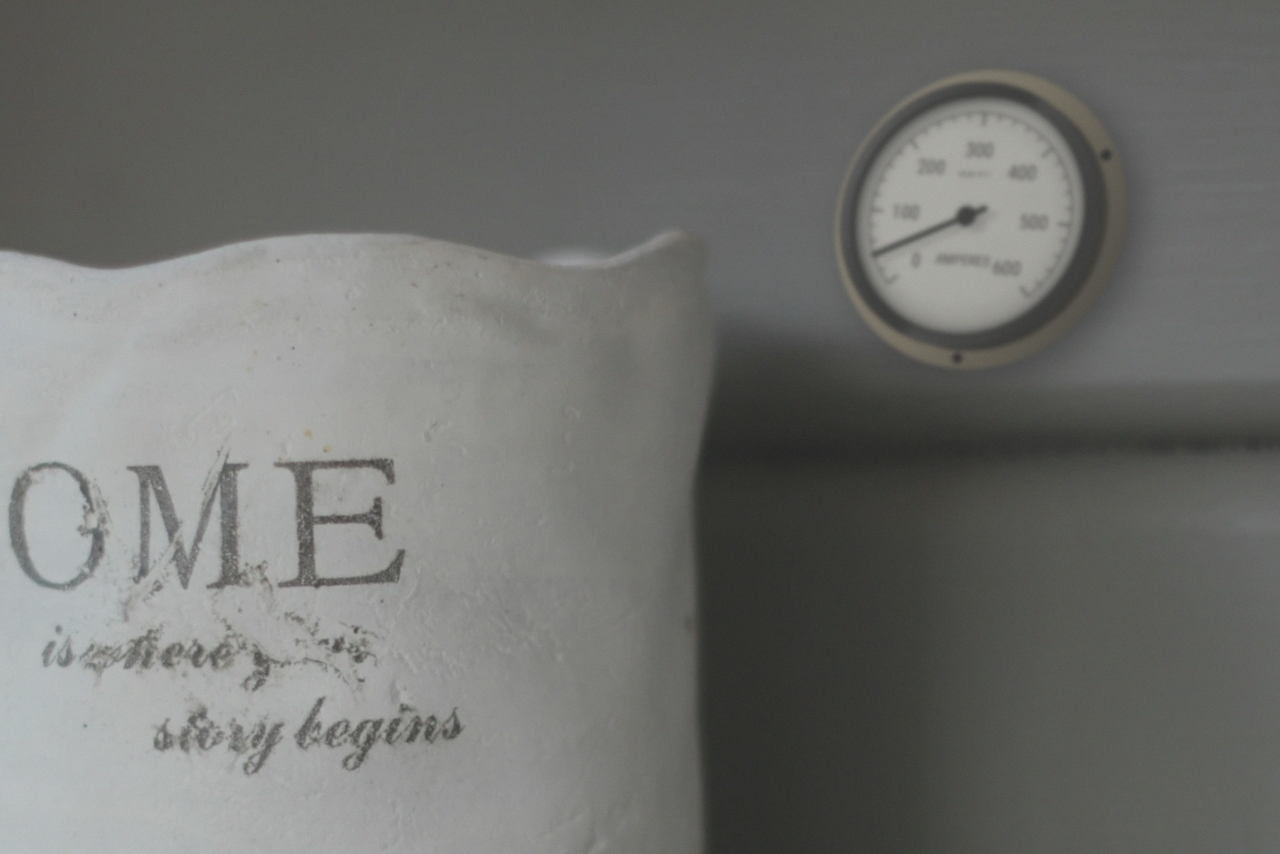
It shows 40
